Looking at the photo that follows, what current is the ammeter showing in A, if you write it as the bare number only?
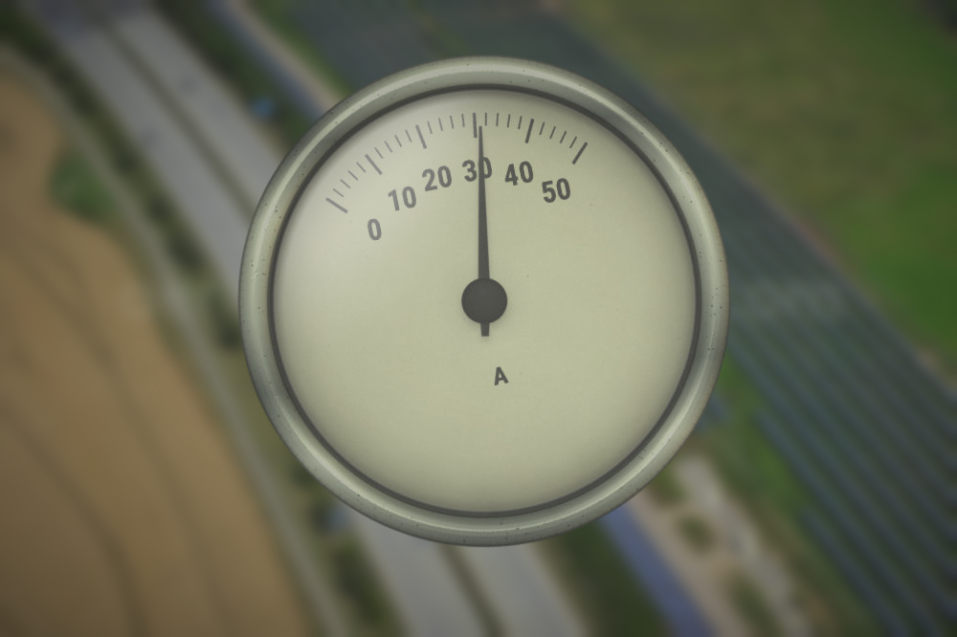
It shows 31
